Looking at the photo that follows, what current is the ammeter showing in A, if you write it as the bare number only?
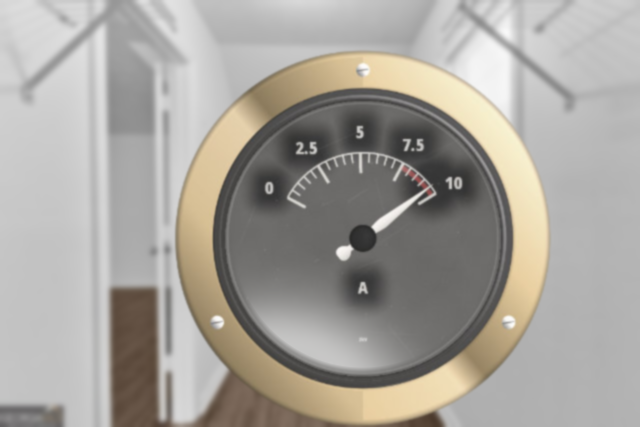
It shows 9.5
